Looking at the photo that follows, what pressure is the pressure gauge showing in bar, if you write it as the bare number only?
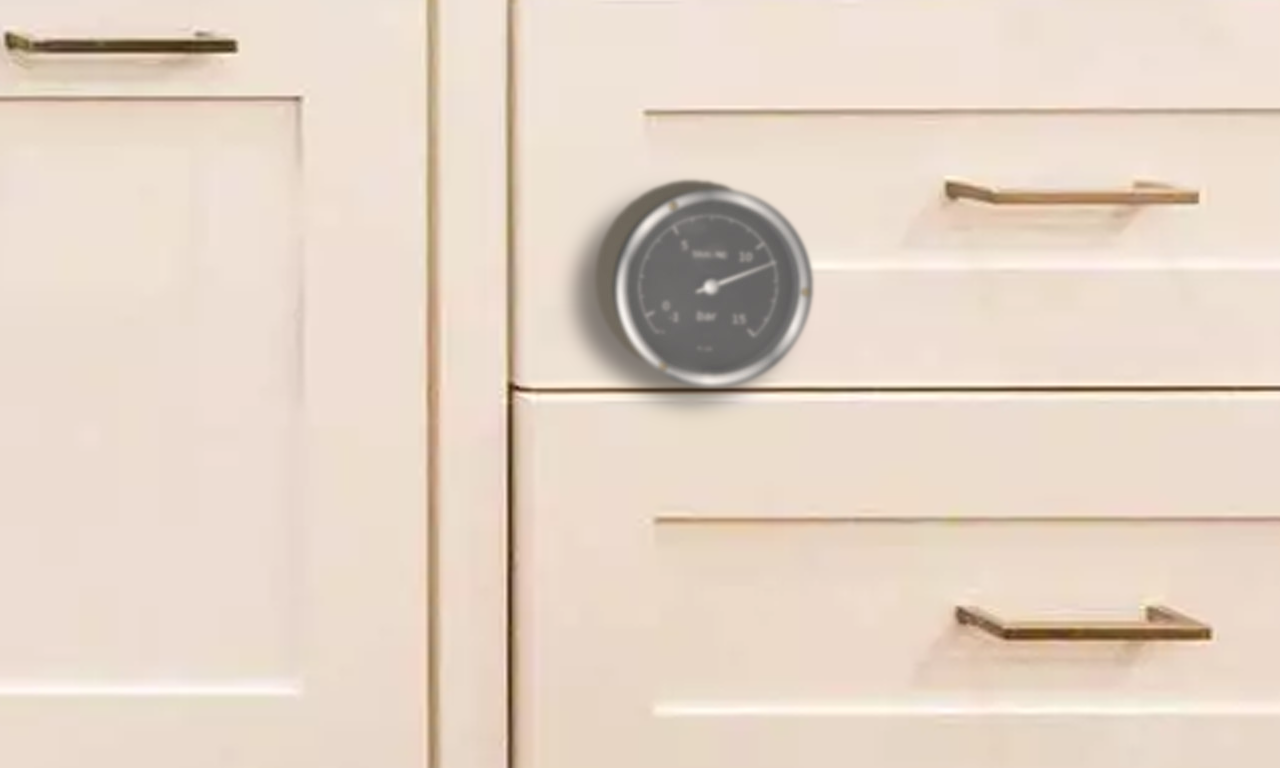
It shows 11
